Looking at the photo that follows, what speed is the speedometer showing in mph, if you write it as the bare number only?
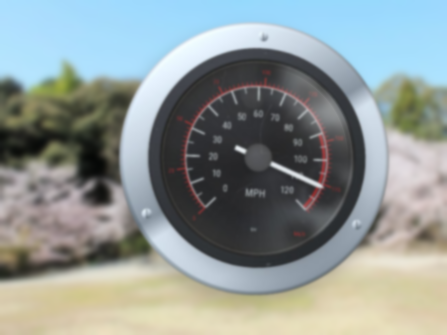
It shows 110
